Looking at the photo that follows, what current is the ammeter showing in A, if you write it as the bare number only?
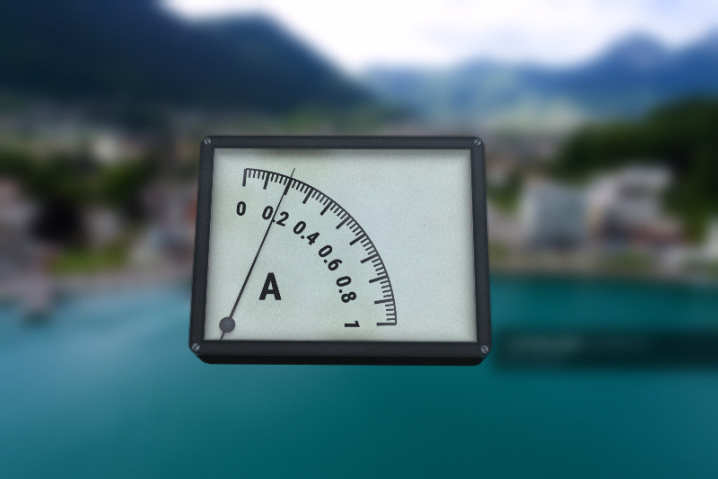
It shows 0.2
